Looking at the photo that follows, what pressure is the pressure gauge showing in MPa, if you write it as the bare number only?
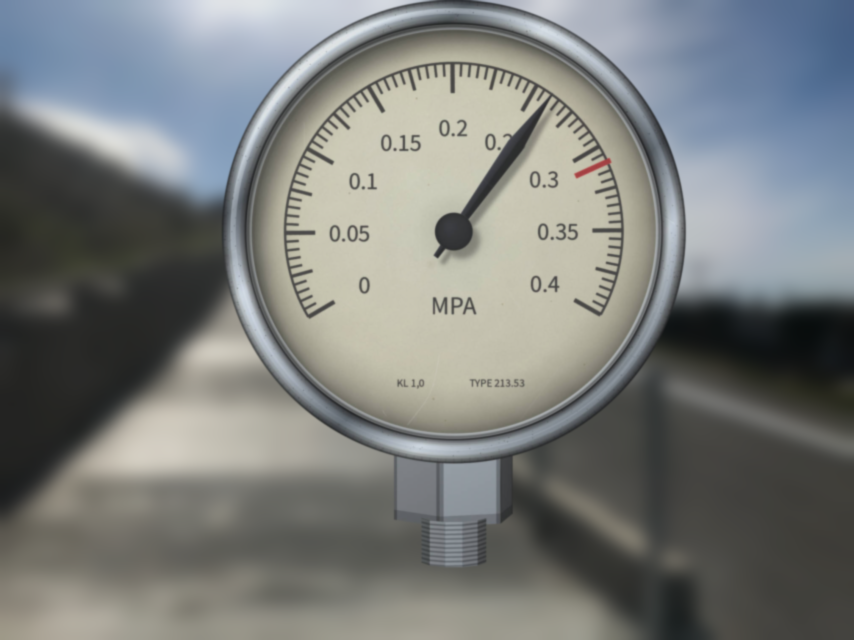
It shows 0.26
